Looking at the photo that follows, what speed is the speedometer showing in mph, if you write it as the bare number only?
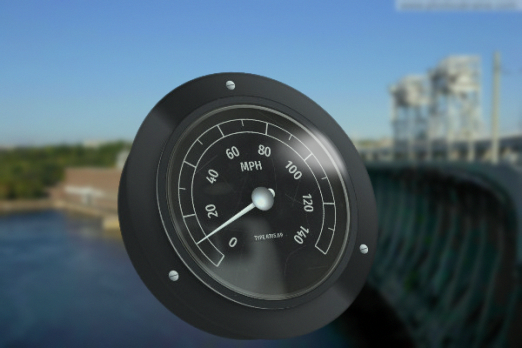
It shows 10
